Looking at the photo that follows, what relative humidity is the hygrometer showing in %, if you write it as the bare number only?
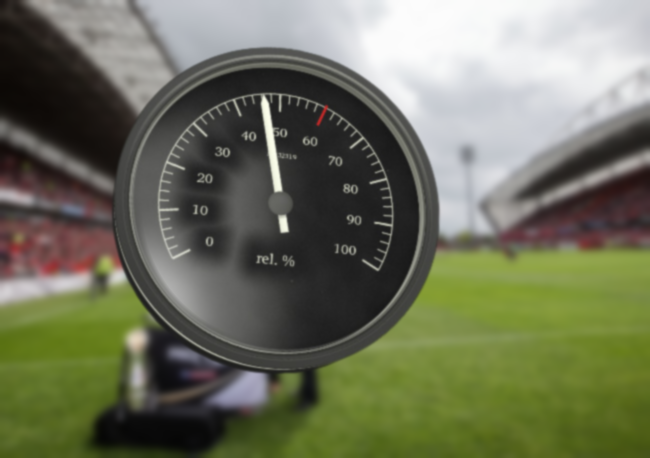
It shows 46
